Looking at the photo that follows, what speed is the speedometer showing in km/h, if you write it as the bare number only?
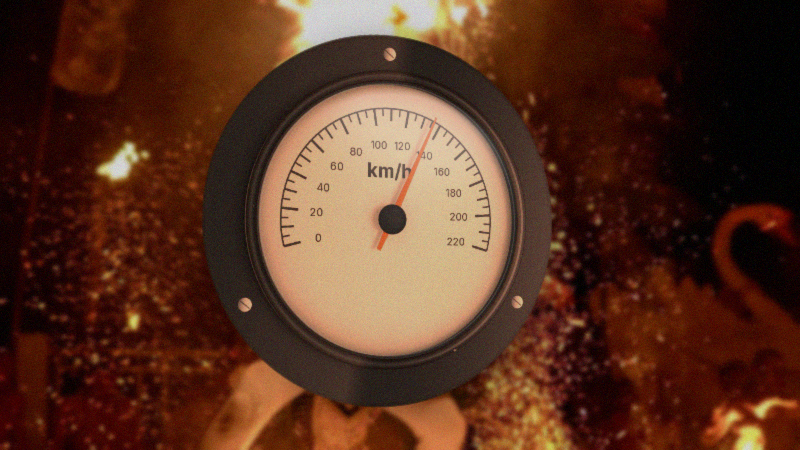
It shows 135
